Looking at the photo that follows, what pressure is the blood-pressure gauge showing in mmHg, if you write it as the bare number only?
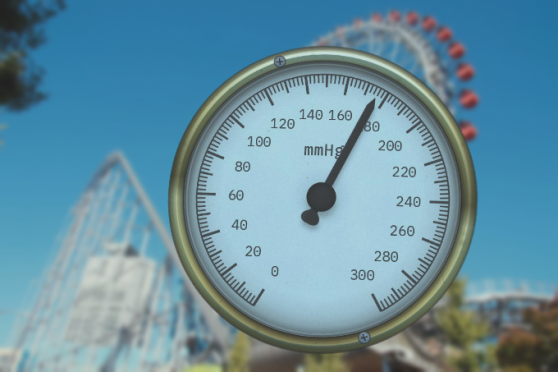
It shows 176
